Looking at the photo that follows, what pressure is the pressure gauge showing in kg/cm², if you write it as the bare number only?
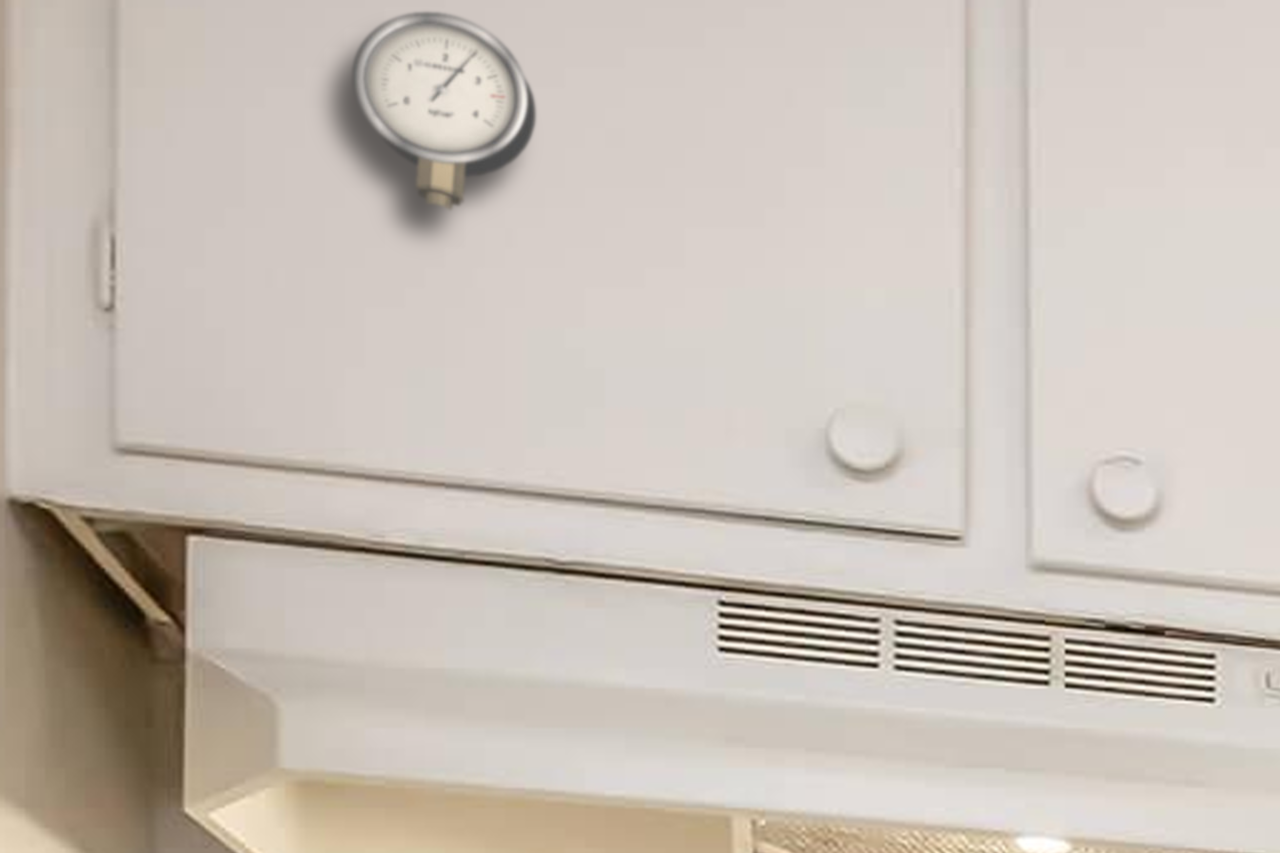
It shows 2.5
